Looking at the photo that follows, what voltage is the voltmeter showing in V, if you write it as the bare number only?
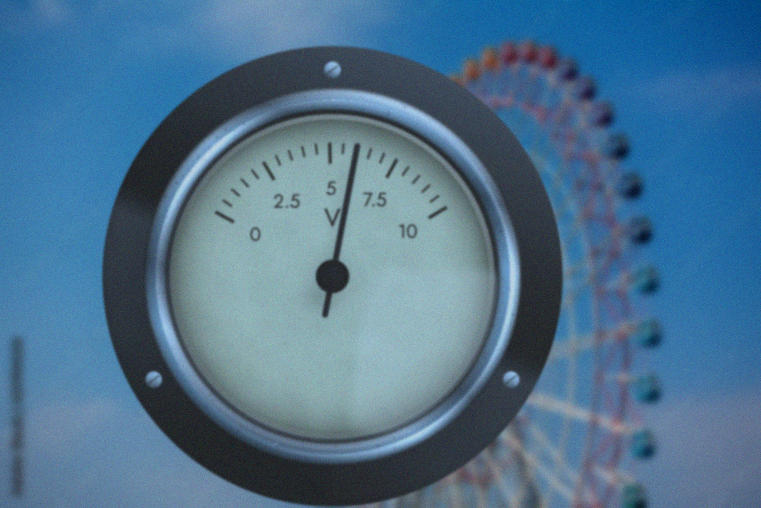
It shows 6
